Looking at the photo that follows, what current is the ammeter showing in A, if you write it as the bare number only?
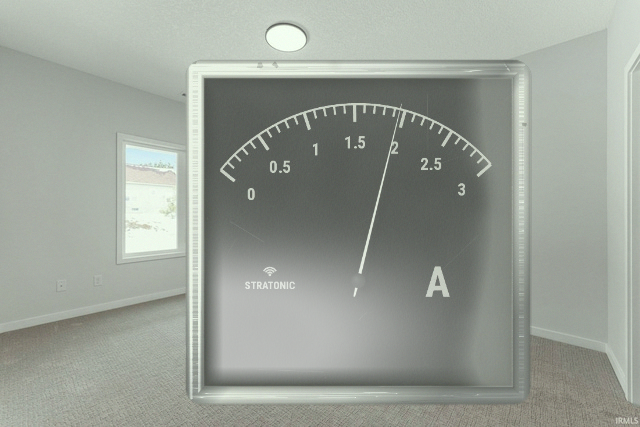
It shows 1.95
